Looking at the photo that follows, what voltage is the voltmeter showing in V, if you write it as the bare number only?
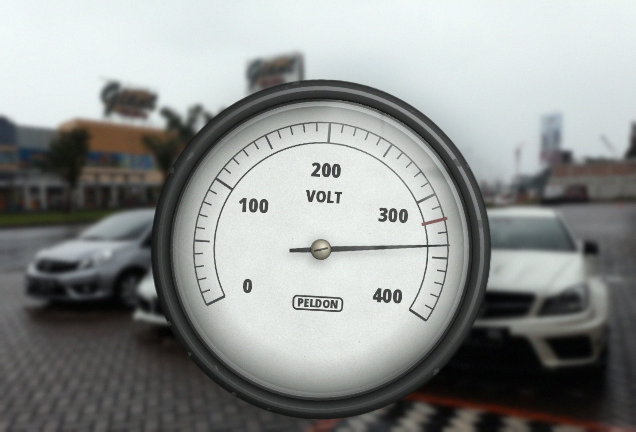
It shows 340
